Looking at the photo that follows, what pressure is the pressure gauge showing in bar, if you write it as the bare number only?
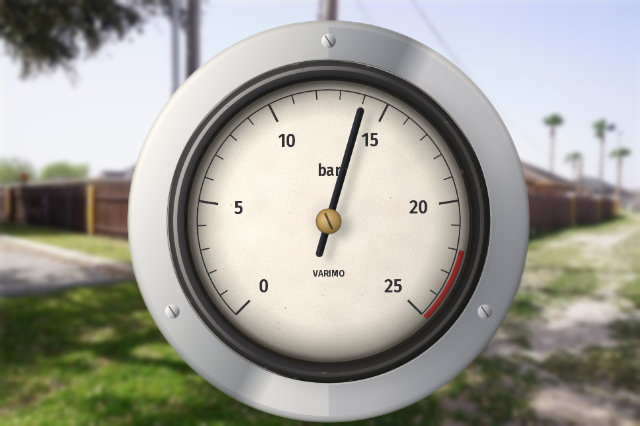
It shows 14
